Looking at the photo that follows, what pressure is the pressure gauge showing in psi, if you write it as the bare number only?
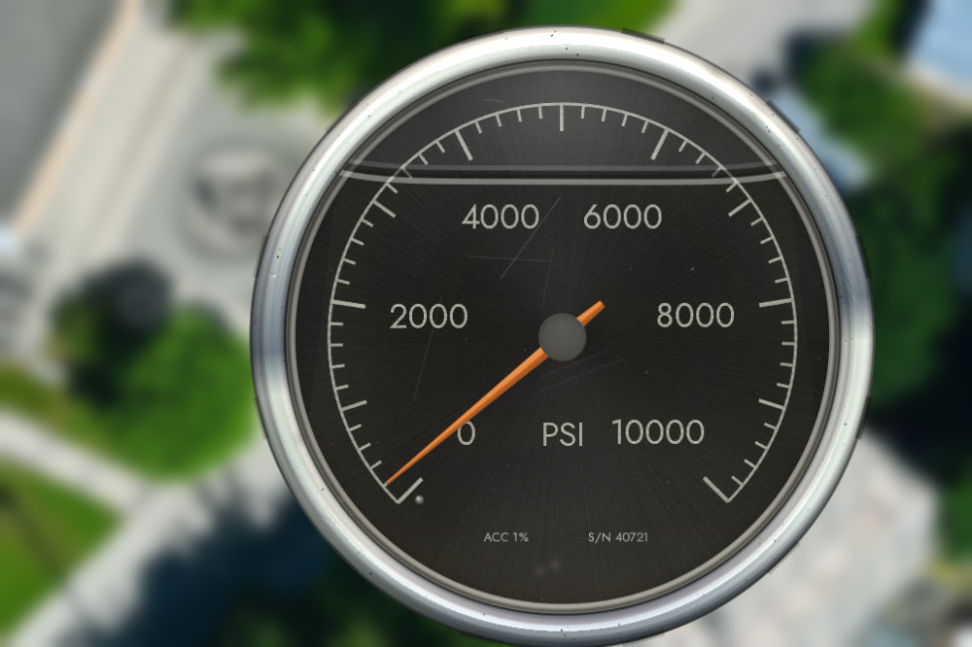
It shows 200
